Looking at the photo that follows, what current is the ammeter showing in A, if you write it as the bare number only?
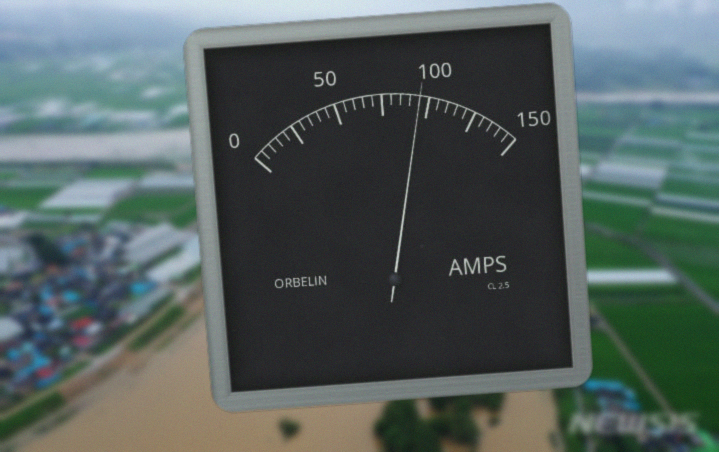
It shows 95
